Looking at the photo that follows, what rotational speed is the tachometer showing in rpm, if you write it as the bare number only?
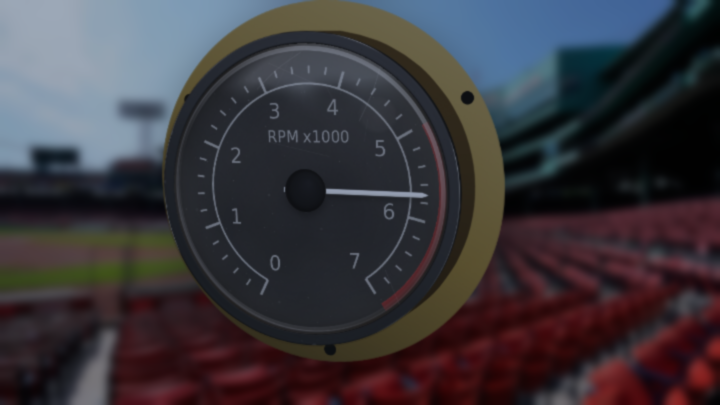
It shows 5700
